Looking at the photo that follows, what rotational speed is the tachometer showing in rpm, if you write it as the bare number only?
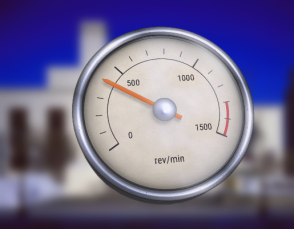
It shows 400
